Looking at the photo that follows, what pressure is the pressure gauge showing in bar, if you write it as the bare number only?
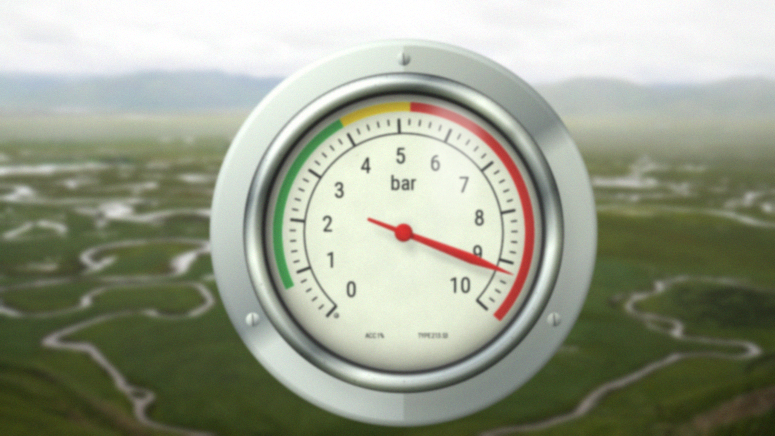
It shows 9.2
